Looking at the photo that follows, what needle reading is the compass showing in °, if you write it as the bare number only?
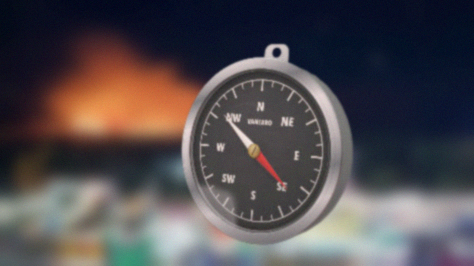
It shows 130
